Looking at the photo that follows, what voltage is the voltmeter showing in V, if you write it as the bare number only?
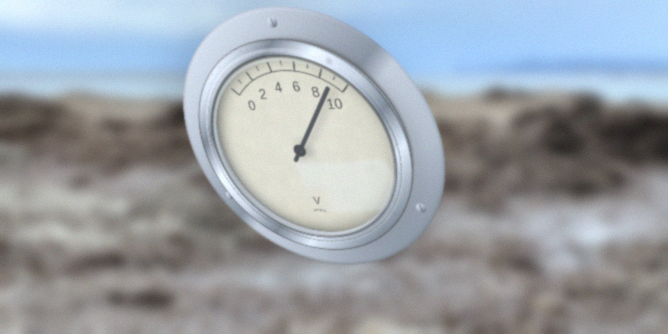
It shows 9
